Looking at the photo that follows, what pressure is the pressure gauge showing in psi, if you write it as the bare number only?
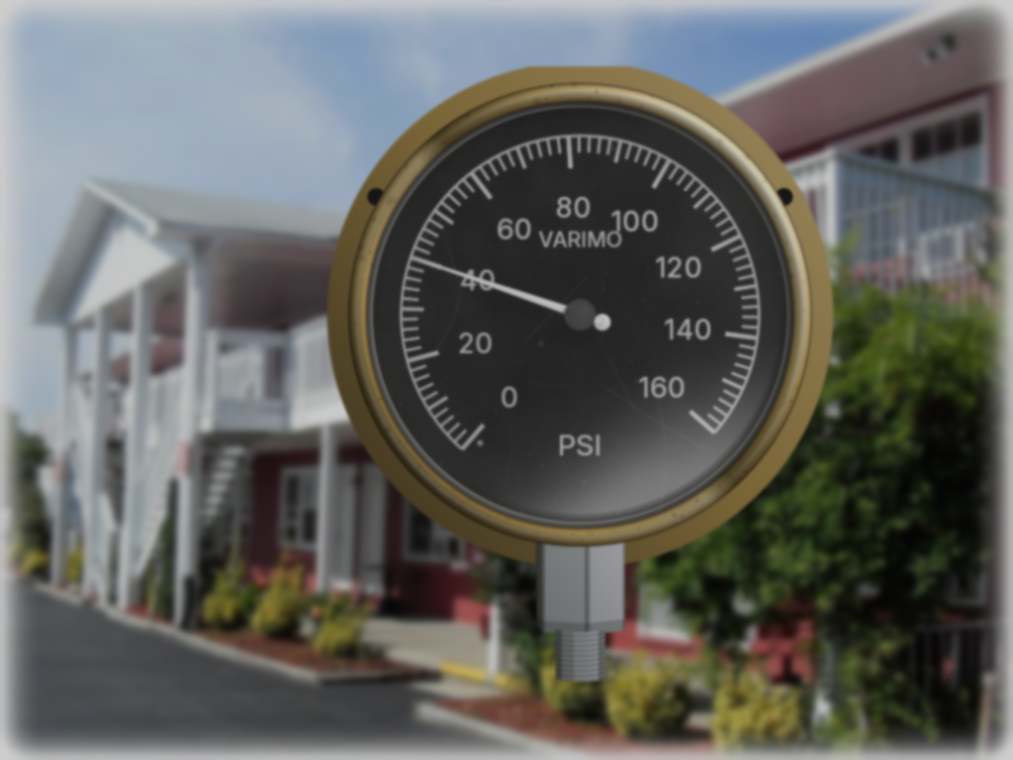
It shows 40
